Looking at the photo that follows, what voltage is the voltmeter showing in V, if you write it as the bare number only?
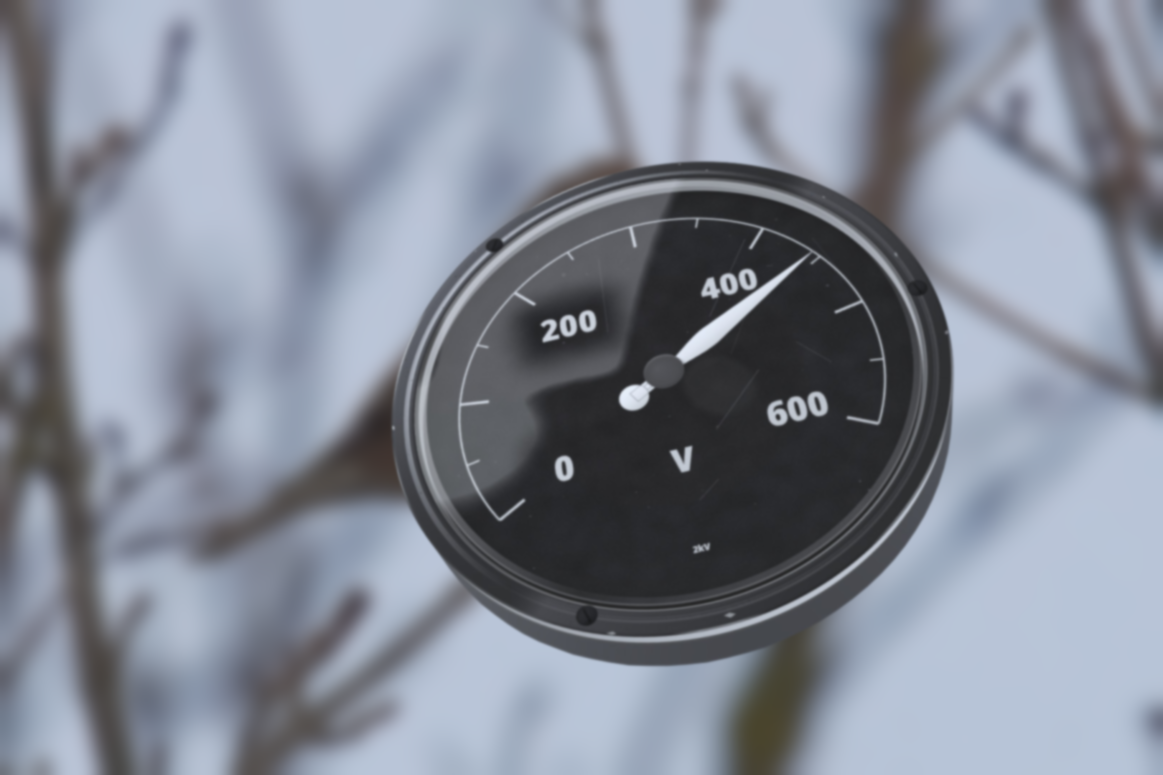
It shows 450
